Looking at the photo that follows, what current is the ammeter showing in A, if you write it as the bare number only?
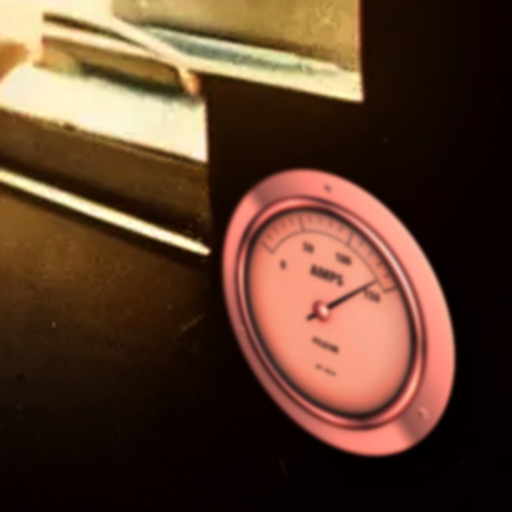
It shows 140
